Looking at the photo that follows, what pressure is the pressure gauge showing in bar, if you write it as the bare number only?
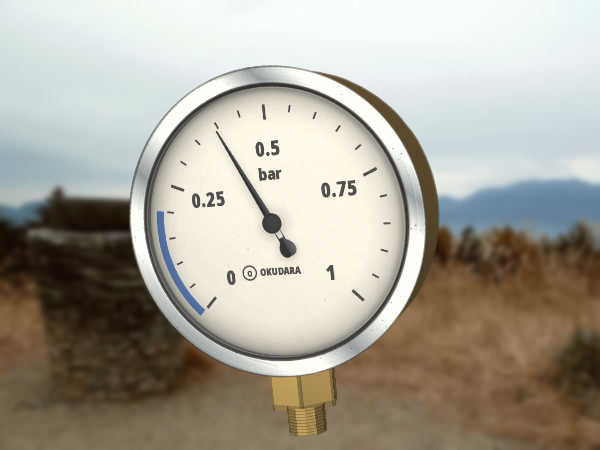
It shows 0.4
